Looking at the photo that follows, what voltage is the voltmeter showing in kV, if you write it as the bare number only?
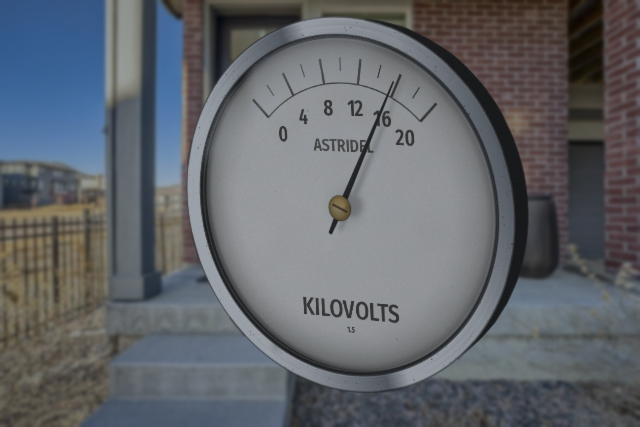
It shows 16
